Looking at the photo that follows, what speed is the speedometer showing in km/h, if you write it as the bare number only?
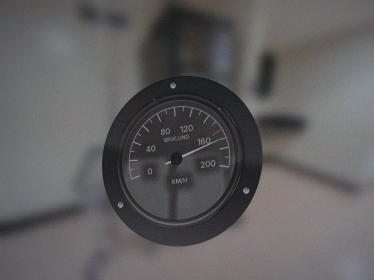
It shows 170
